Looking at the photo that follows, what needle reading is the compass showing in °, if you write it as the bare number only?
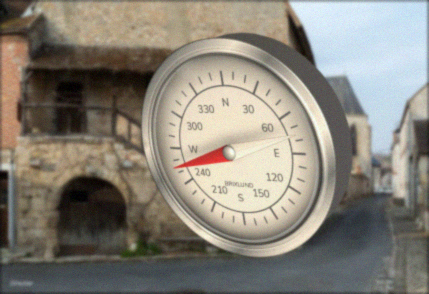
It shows 255
